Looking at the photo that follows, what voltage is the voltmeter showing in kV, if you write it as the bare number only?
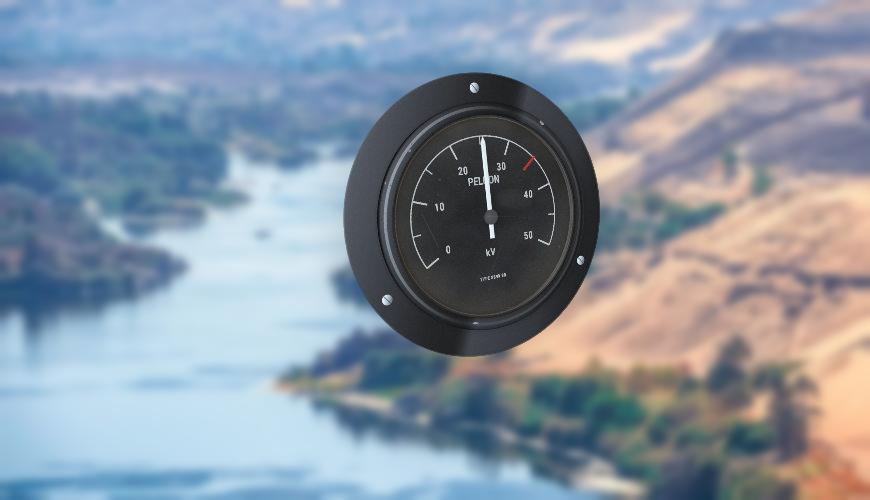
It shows 25
